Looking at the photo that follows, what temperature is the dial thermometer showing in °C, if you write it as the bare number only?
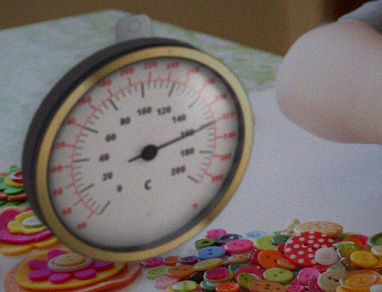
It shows 160
